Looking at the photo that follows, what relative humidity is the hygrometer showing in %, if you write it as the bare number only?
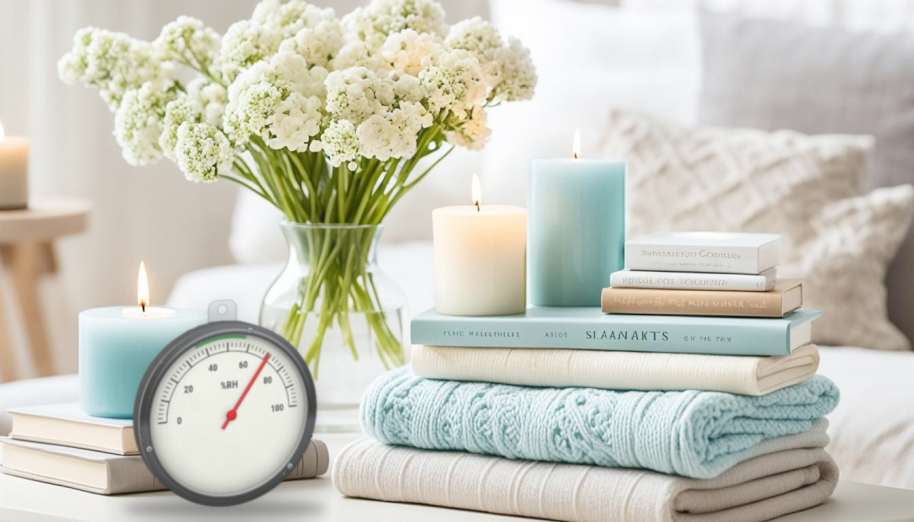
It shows 70
